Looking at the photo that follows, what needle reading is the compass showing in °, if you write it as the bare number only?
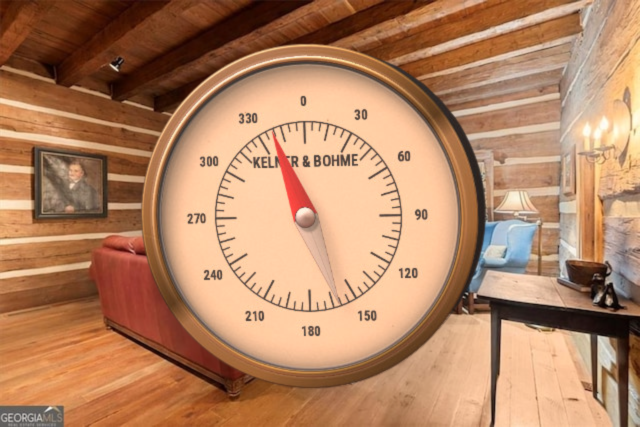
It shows 340
